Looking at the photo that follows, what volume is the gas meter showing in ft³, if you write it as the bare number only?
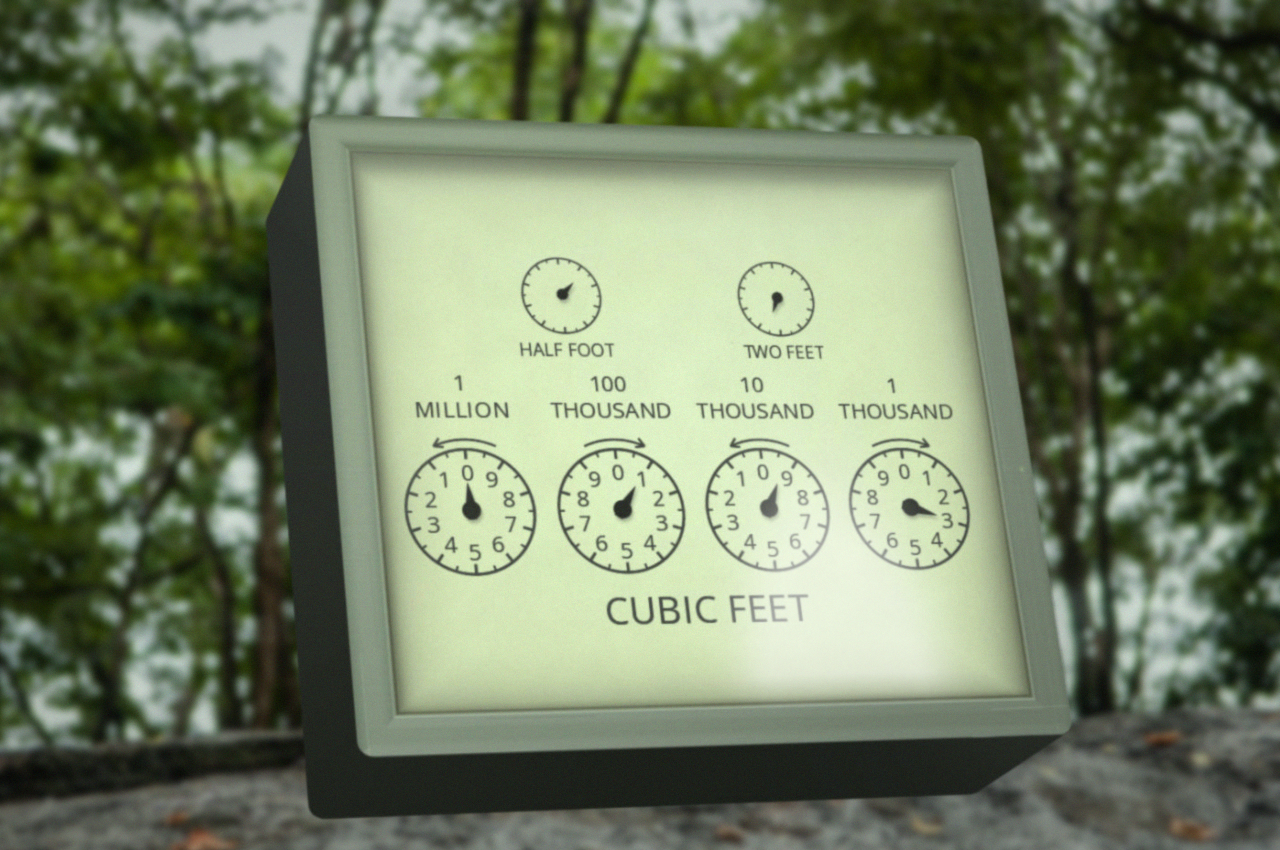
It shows 9300
